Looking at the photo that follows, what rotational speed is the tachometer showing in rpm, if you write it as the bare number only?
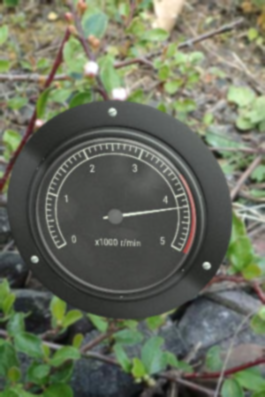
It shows 4200
